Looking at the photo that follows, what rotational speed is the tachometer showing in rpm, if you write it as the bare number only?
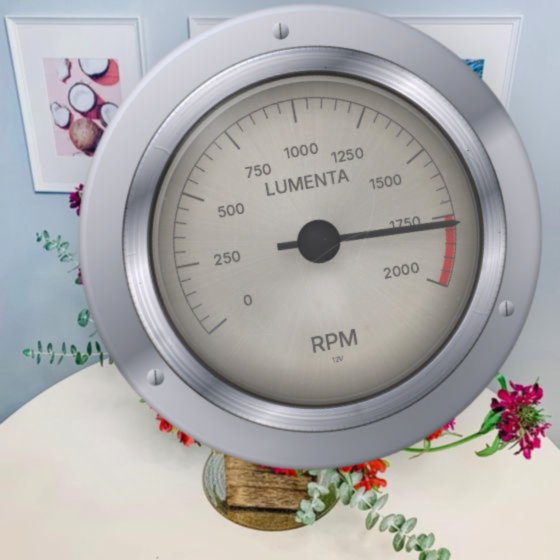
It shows 1775
